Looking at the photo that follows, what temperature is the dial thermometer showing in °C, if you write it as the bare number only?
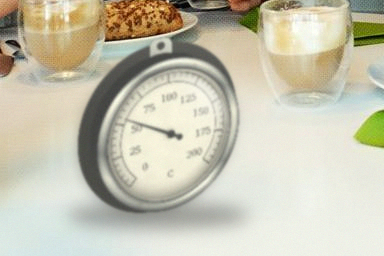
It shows 55
